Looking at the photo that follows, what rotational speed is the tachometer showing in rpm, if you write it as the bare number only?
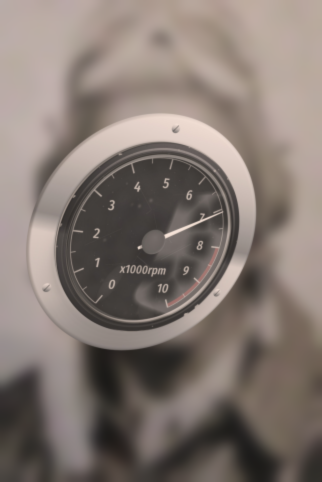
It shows 7000
